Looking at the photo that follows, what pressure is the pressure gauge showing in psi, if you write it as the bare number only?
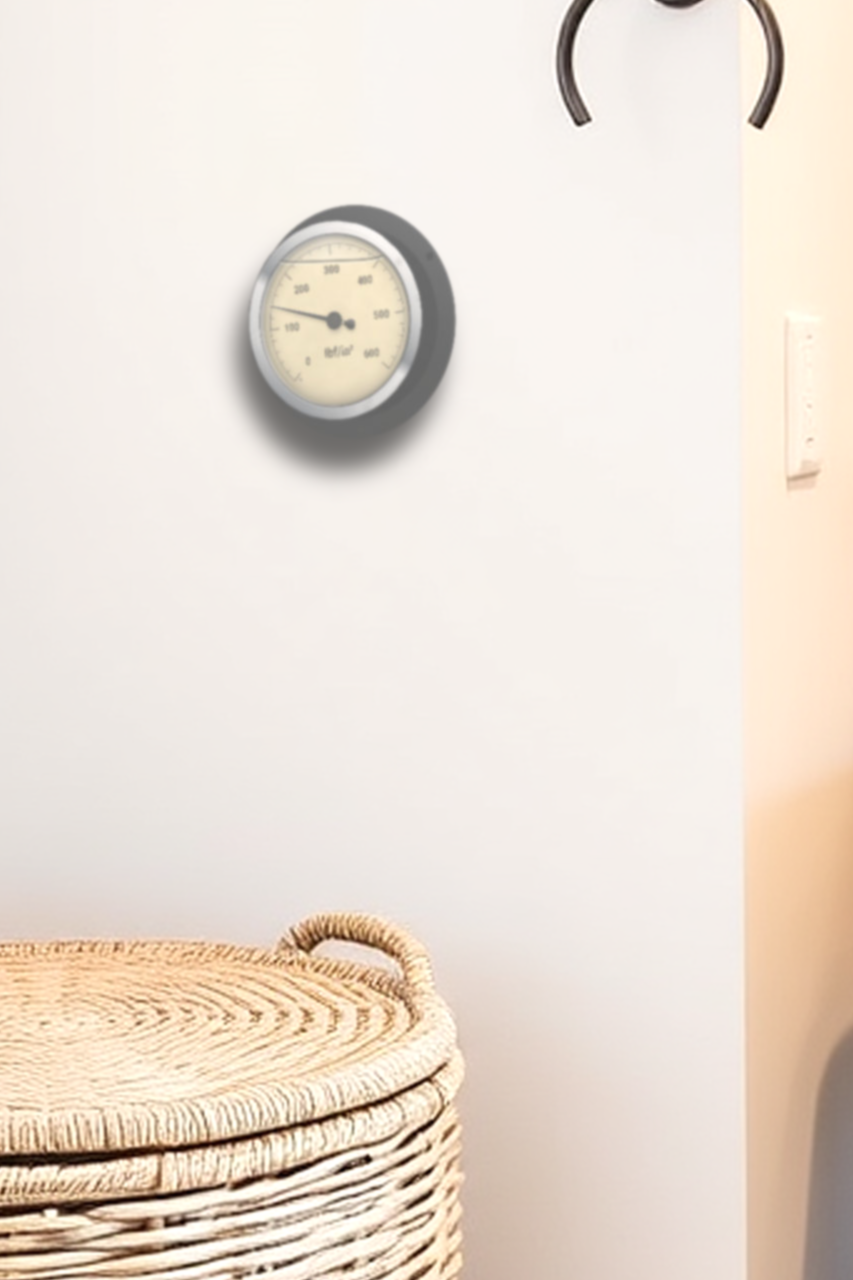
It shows 140
